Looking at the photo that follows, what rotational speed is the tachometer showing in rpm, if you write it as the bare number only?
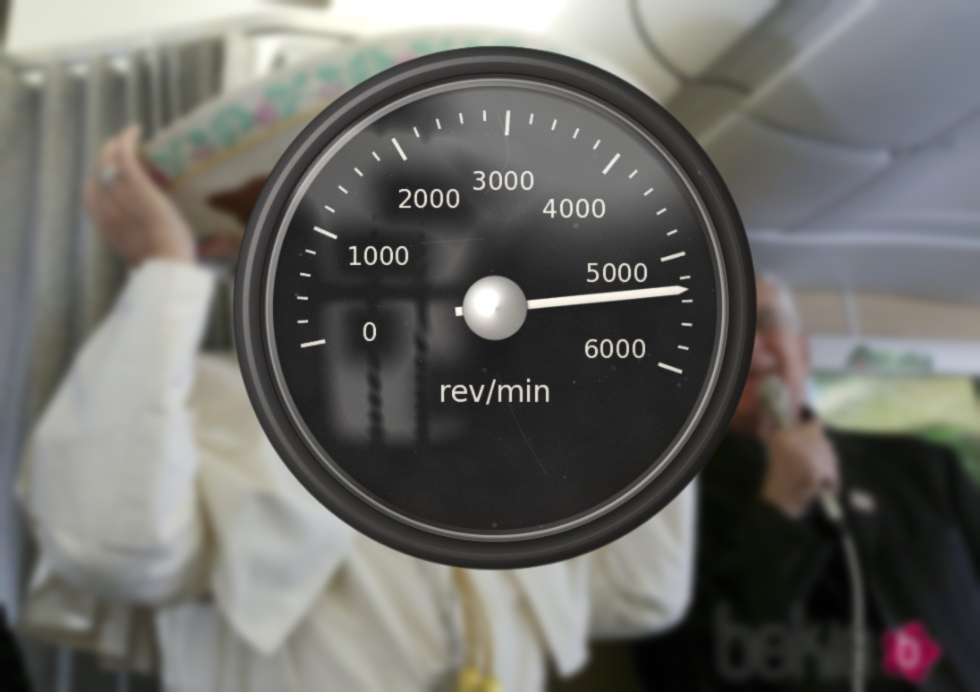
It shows 5300
